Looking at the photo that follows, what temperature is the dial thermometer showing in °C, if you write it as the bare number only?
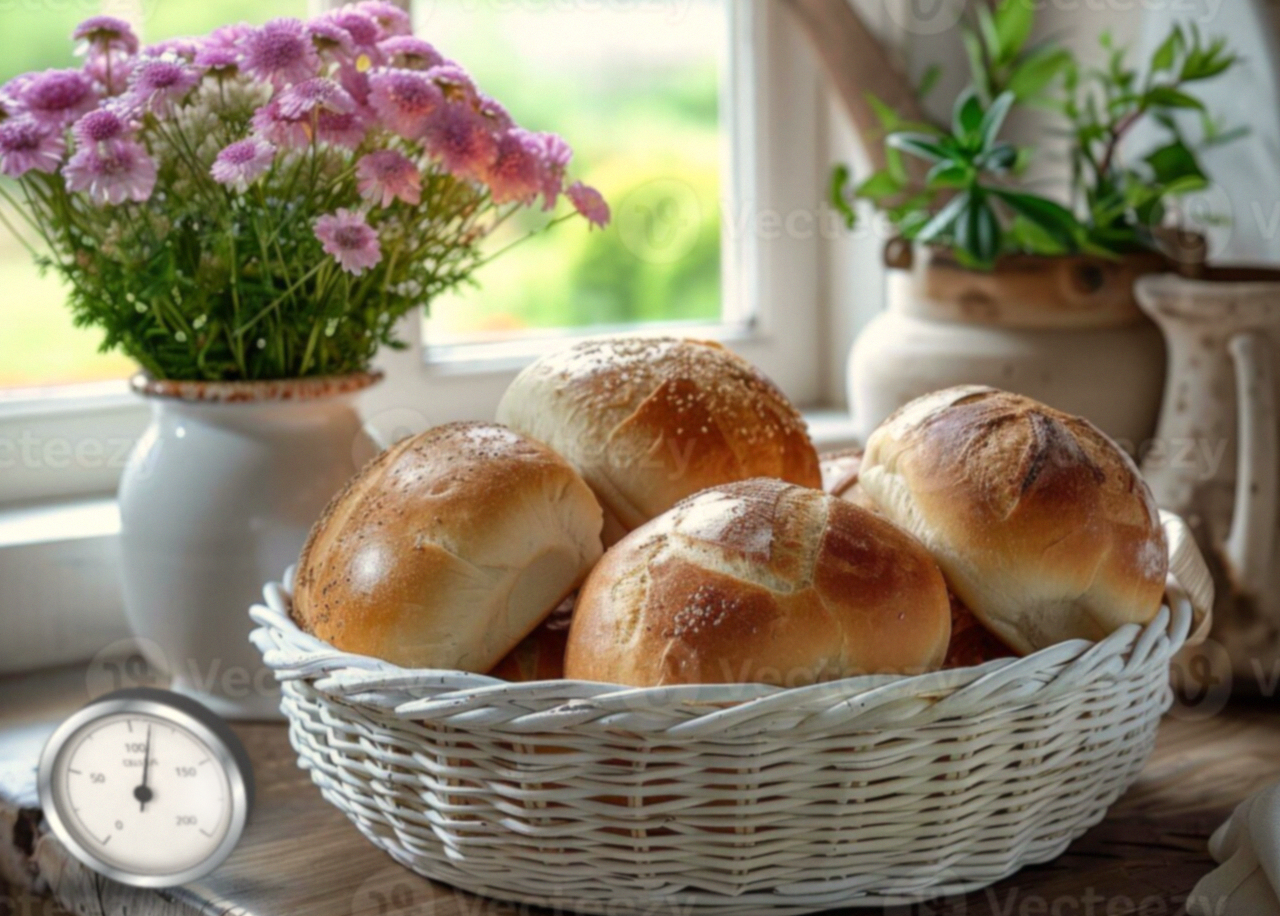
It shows 112.5
